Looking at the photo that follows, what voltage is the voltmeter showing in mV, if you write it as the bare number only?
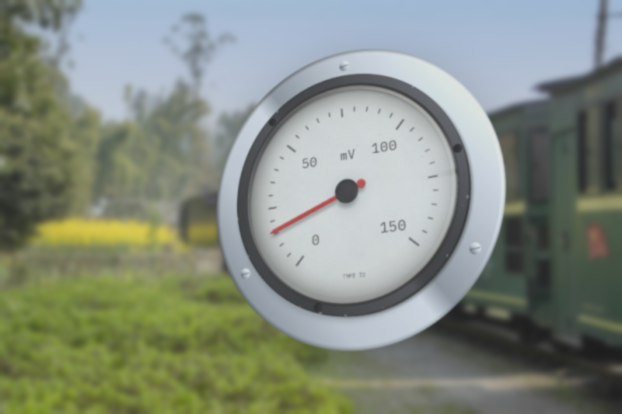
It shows 15
